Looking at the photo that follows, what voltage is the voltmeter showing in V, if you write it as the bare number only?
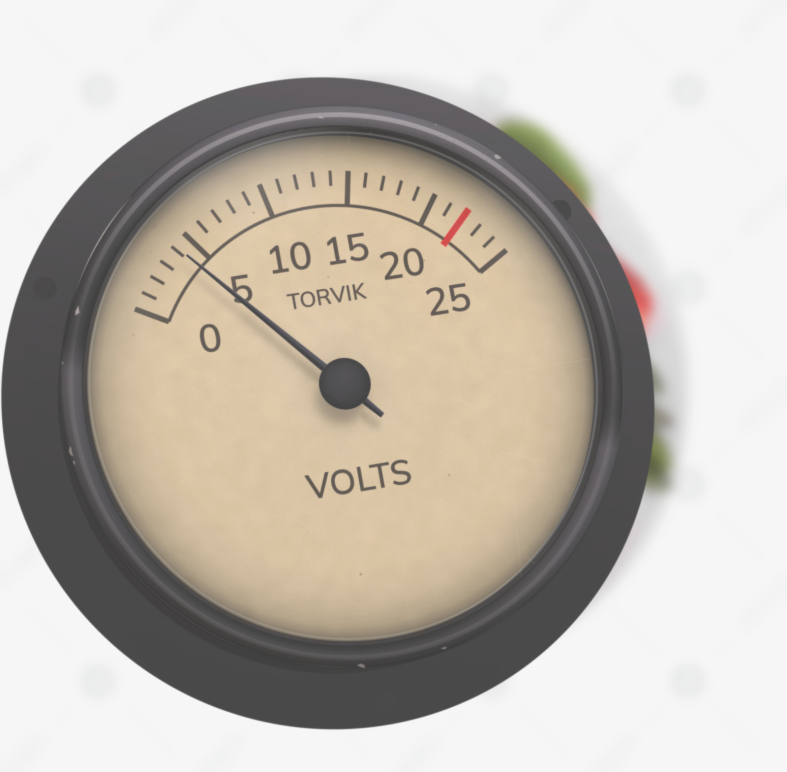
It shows 4
